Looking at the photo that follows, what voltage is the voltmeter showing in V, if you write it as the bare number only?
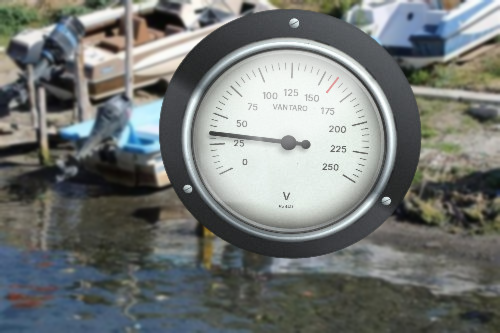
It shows 35
